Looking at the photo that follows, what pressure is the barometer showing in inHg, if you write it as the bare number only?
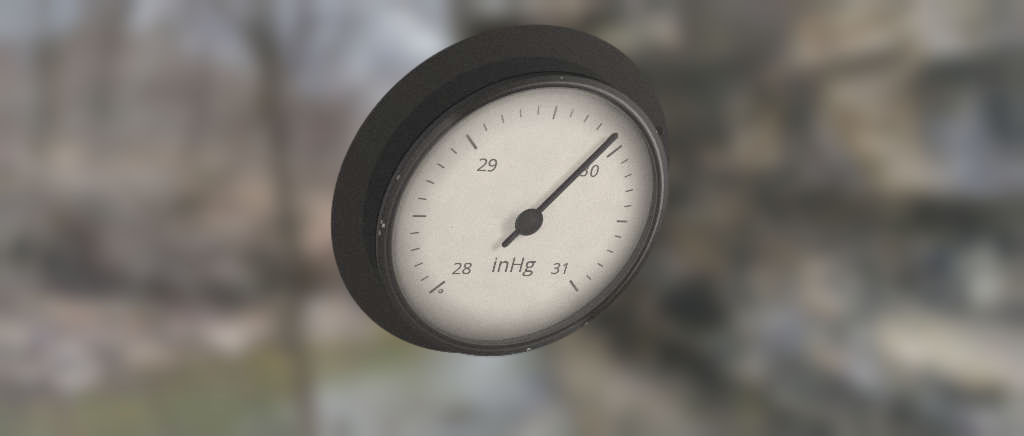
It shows 29.9
